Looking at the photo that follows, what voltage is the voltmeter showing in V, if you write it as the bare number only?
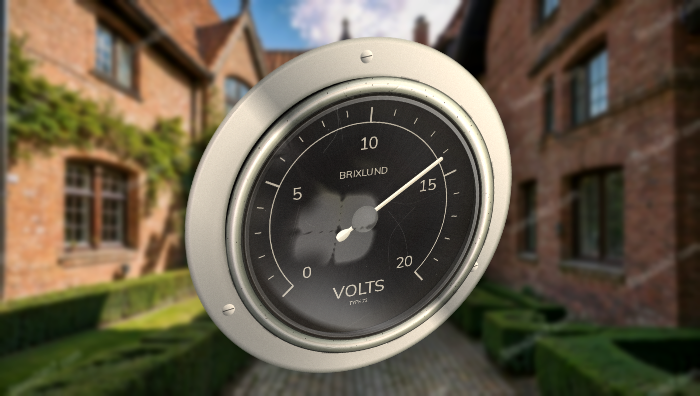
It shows 14
